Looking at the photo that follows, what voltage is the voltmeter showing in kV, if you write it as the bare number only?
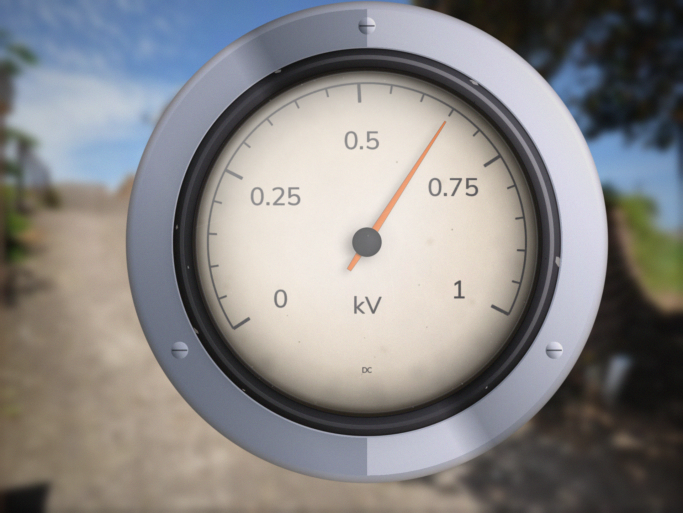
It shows 0.65
